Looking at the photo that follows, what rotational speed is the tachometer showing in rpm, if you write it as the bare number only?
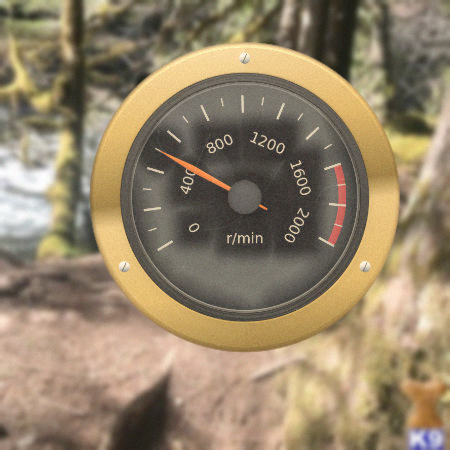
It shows 500
